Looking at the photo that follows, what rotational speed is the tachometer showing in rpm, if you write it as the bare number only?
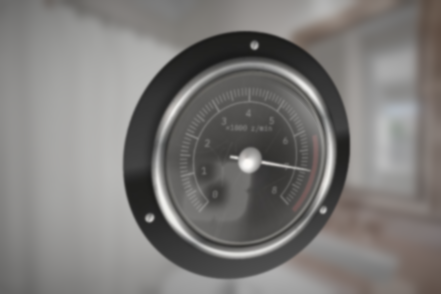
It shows 7000
